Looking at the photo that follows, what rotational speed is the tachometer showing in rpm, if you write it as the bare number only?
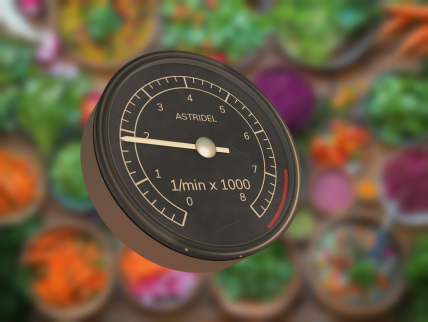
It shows 1800
